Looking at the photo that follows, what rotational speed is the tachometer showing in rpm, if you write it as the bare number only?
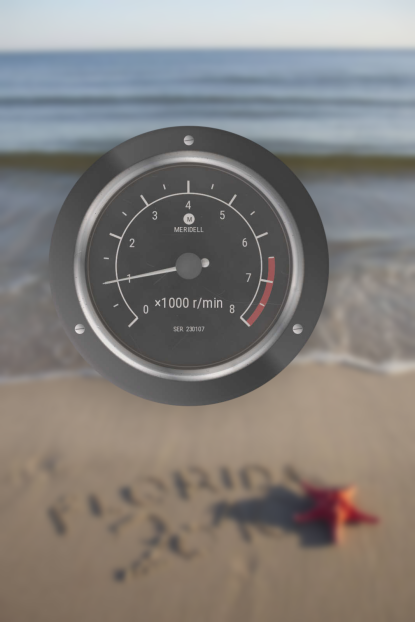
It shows 1000
